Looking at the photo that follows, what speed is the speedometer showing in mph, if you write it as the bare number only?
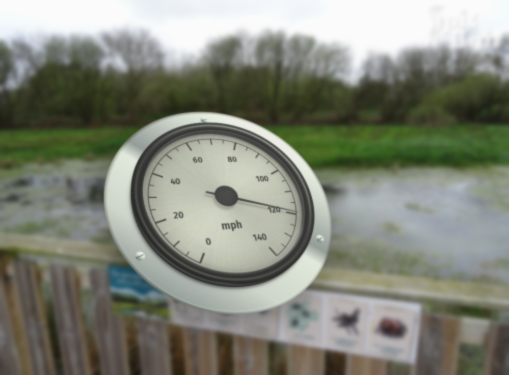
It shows 120
